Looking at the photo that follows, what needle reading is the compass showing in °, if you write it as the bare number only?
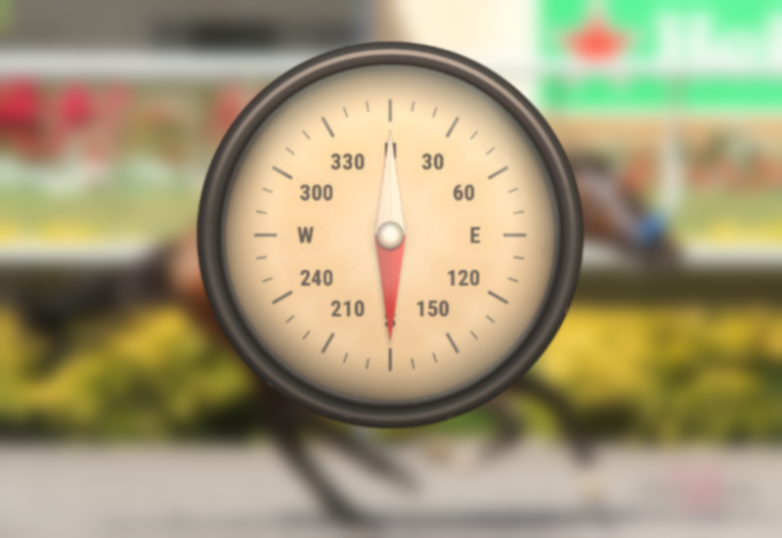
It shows 180
